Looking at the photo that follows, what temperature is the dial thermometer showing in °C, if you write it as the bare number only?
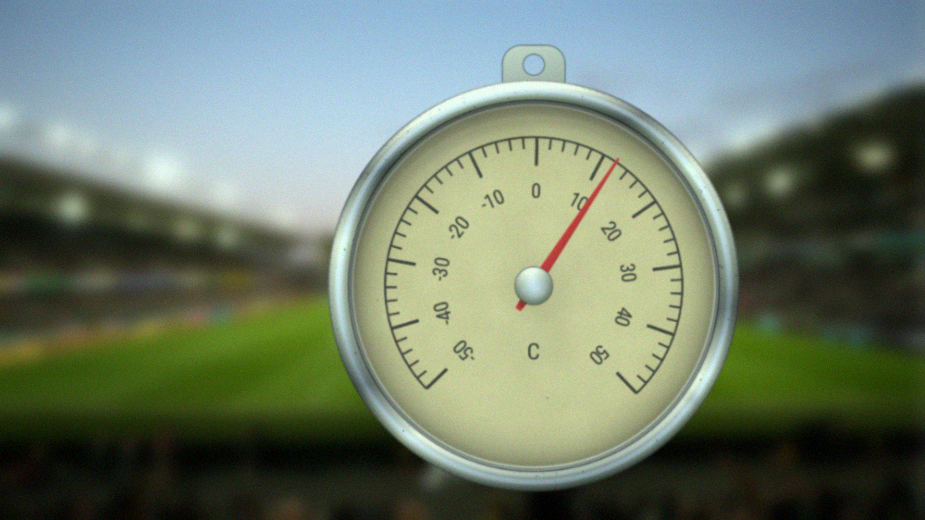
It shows 12
